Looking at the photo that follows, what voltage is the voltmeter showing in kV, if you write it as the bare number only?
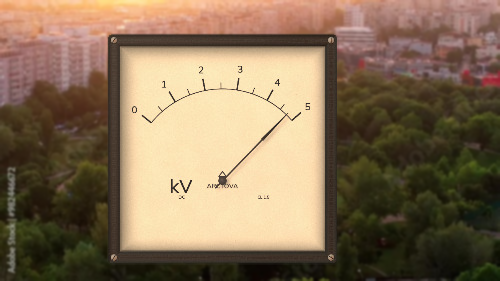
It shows 4.75
